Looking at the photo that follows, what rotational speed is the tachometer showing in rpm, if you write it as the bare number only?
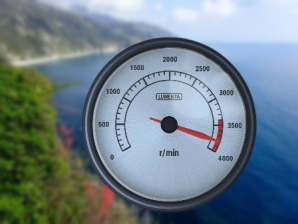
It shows 3800
